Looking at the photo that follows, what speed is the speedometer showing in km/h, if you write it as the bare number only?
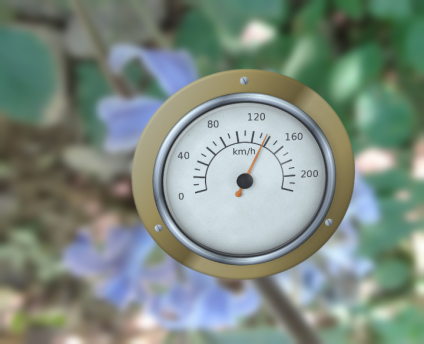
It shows 135
